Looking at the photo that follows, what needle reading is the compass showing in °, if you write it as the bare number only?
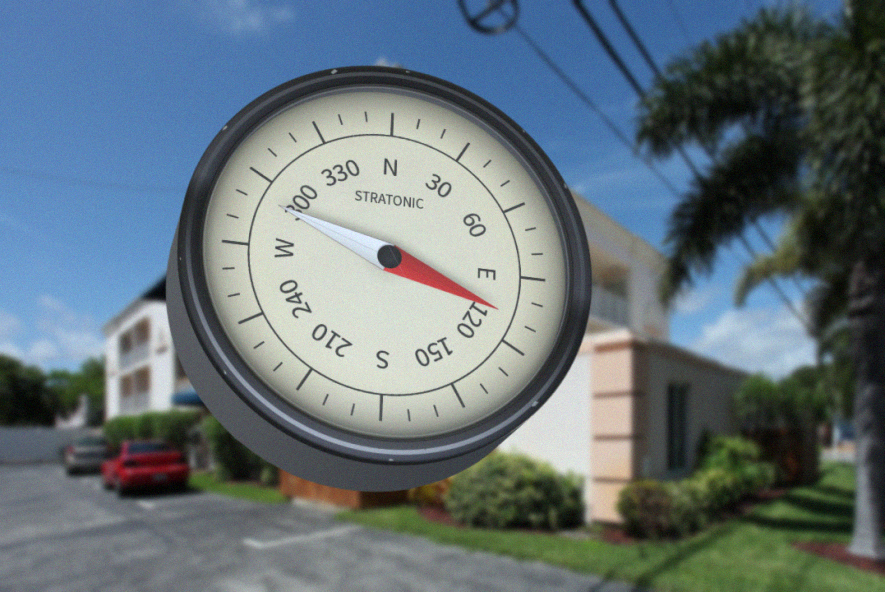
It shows 110
